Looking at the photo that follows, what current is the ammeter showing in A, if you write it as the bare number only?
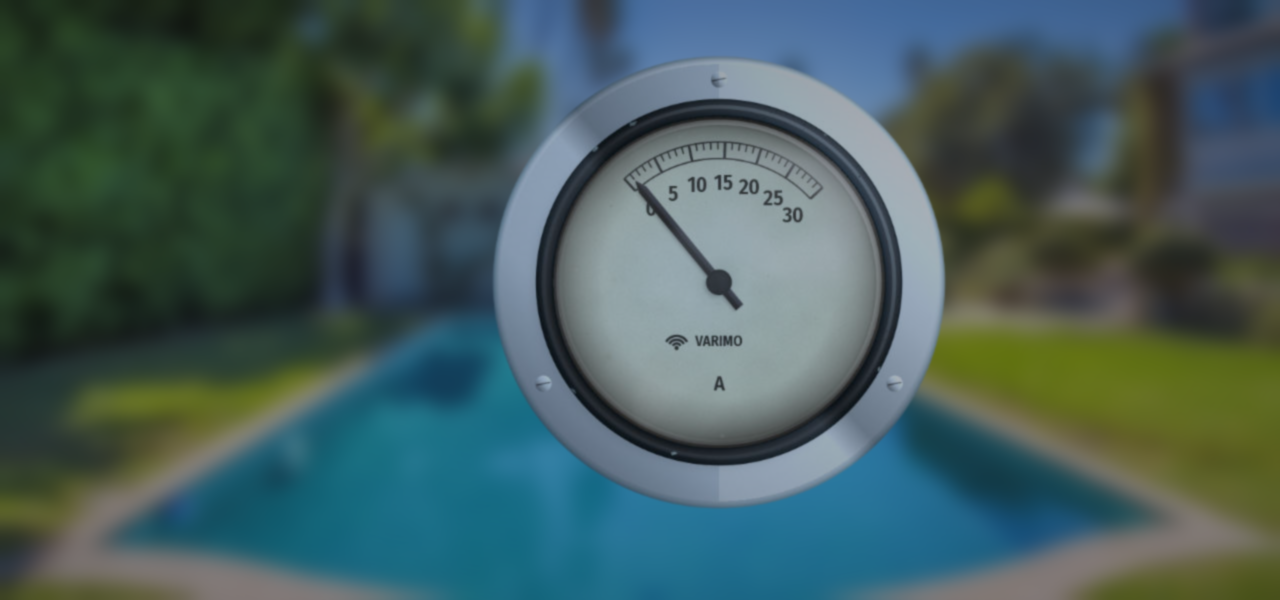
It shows 1
